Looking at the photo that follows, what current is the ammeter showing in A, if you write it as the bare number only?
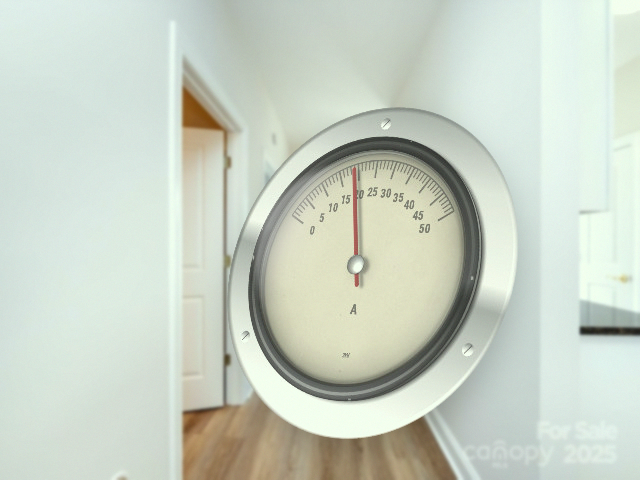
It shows 20
